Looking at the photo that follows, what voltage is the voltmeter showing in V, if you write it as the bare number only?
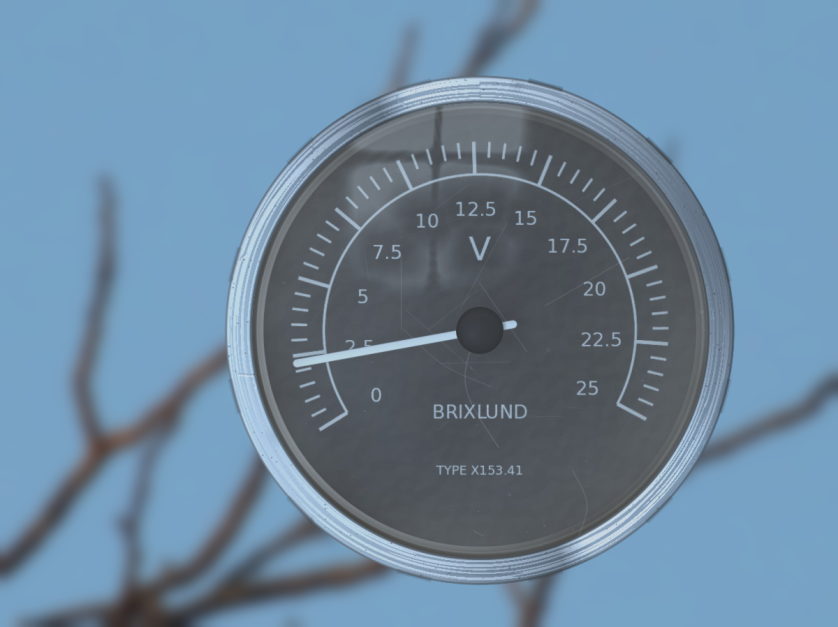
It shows 2.25
